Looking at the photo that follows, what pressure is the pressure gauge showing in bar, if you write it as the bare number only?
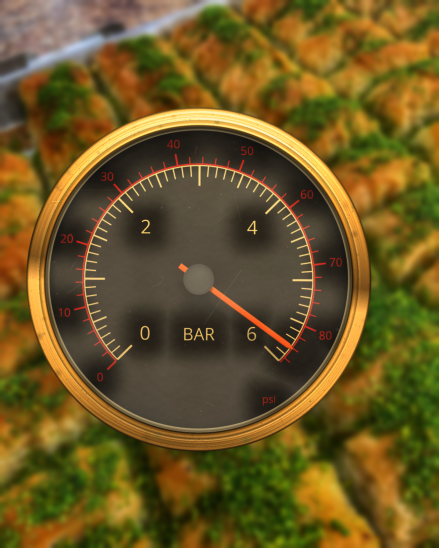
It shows 5.8
